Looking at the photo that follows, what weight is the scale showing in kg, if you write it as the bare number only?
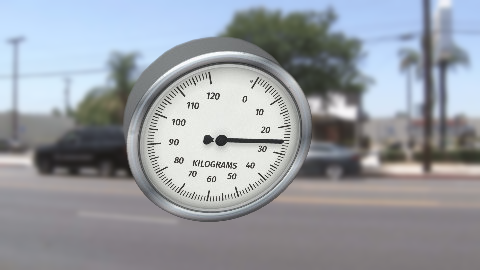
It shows 25
